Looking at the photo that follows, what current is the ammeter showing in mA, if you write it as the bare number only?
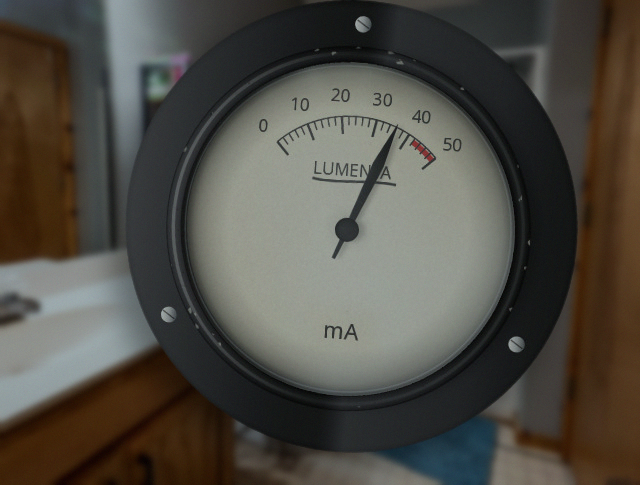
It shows 36
